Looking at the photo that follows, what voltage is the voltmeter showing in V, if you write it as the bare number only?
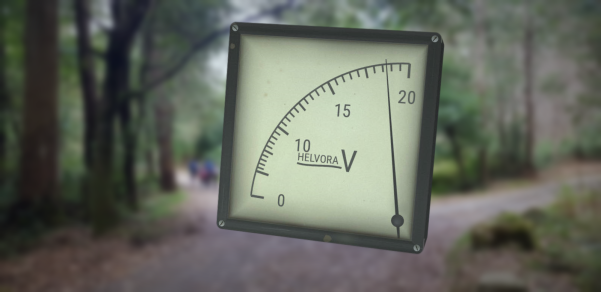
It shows 18.75
